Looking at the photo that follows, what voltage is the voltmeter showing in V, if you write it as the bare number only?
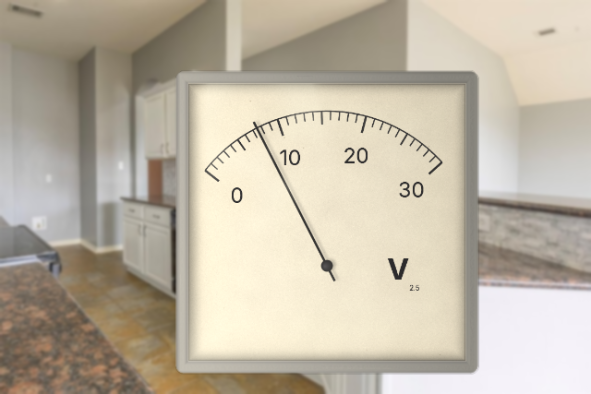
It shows 7.5
